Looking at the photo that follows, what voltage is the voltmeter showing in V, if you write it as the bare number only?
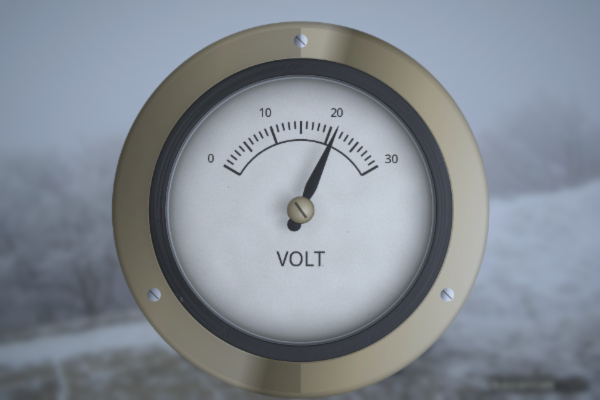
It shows 21
